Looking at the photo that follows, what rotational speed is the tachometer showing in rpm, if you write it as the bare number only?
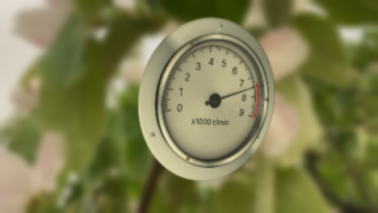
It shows 7500
